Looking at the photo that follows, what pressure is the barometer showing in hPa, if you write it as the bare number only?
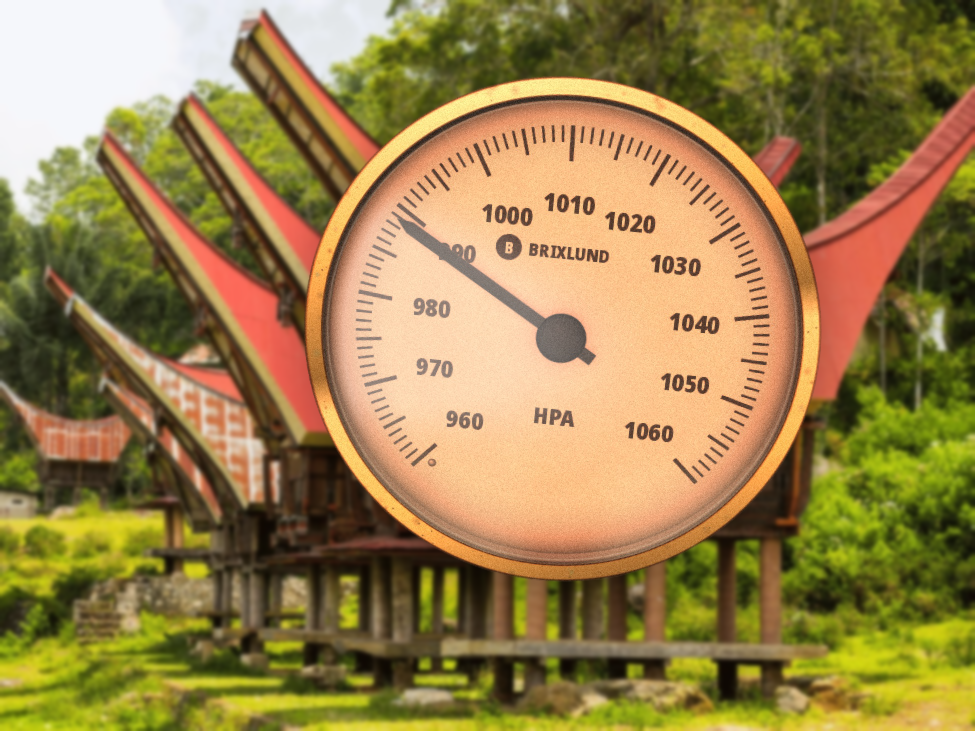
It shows 989
